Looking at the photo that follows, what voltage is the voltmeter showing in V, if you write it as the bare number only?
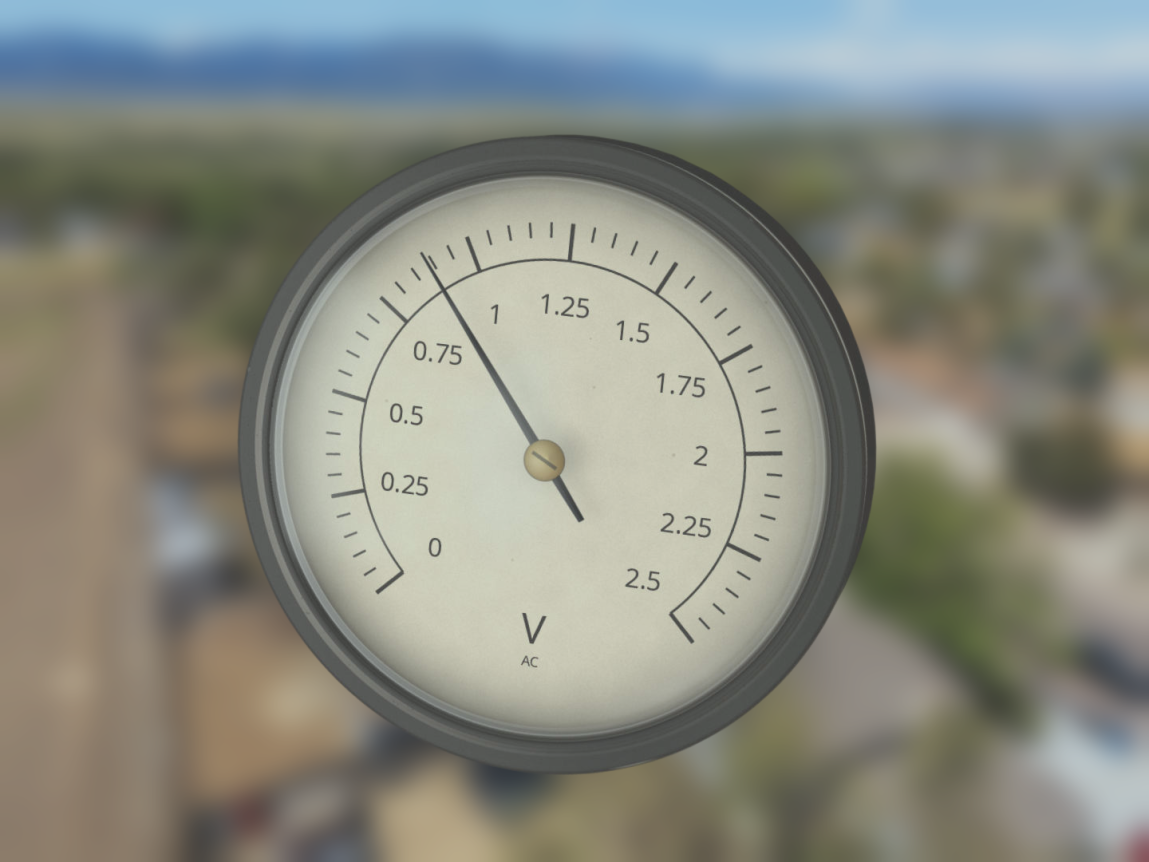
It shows 0.9
